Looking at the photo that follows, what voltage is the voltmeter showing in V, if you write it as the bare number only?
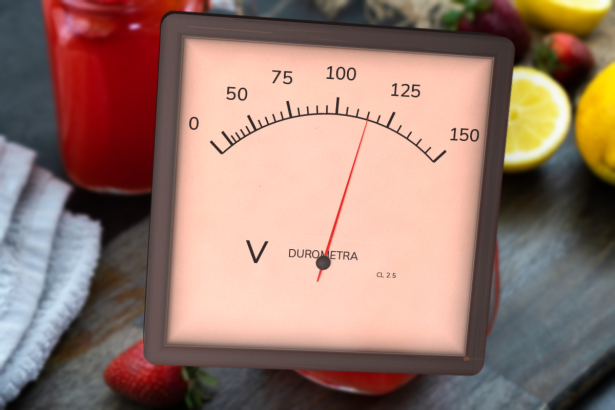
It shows 115
